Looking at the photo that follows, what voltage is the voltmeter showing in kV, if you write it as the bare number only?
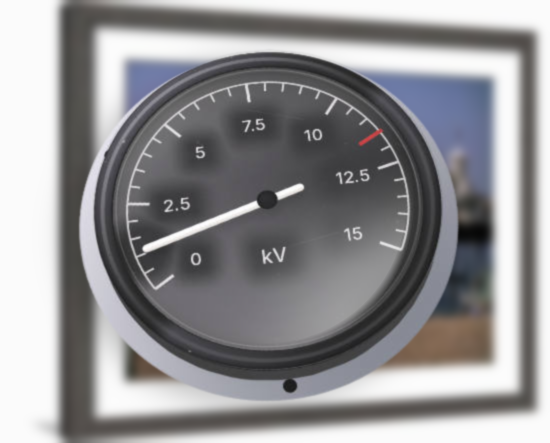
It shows 1
